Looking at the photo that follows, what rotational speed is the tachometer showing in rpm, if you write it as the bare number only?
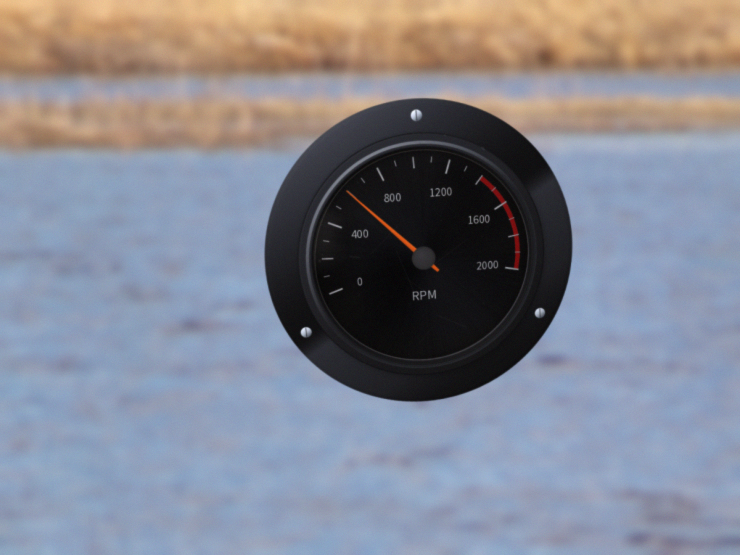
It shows 600
